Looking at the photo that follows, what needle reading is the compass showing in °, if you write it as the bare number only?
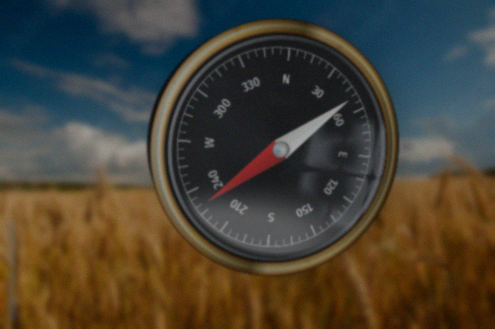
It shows 230
